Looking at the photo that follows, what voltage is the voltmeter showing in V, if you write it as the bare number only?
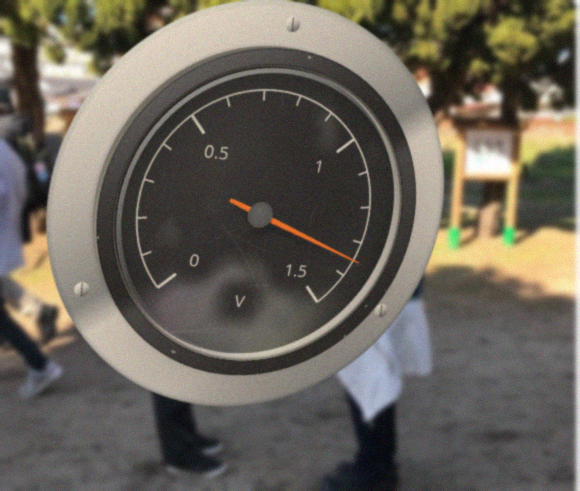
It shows 1.35
